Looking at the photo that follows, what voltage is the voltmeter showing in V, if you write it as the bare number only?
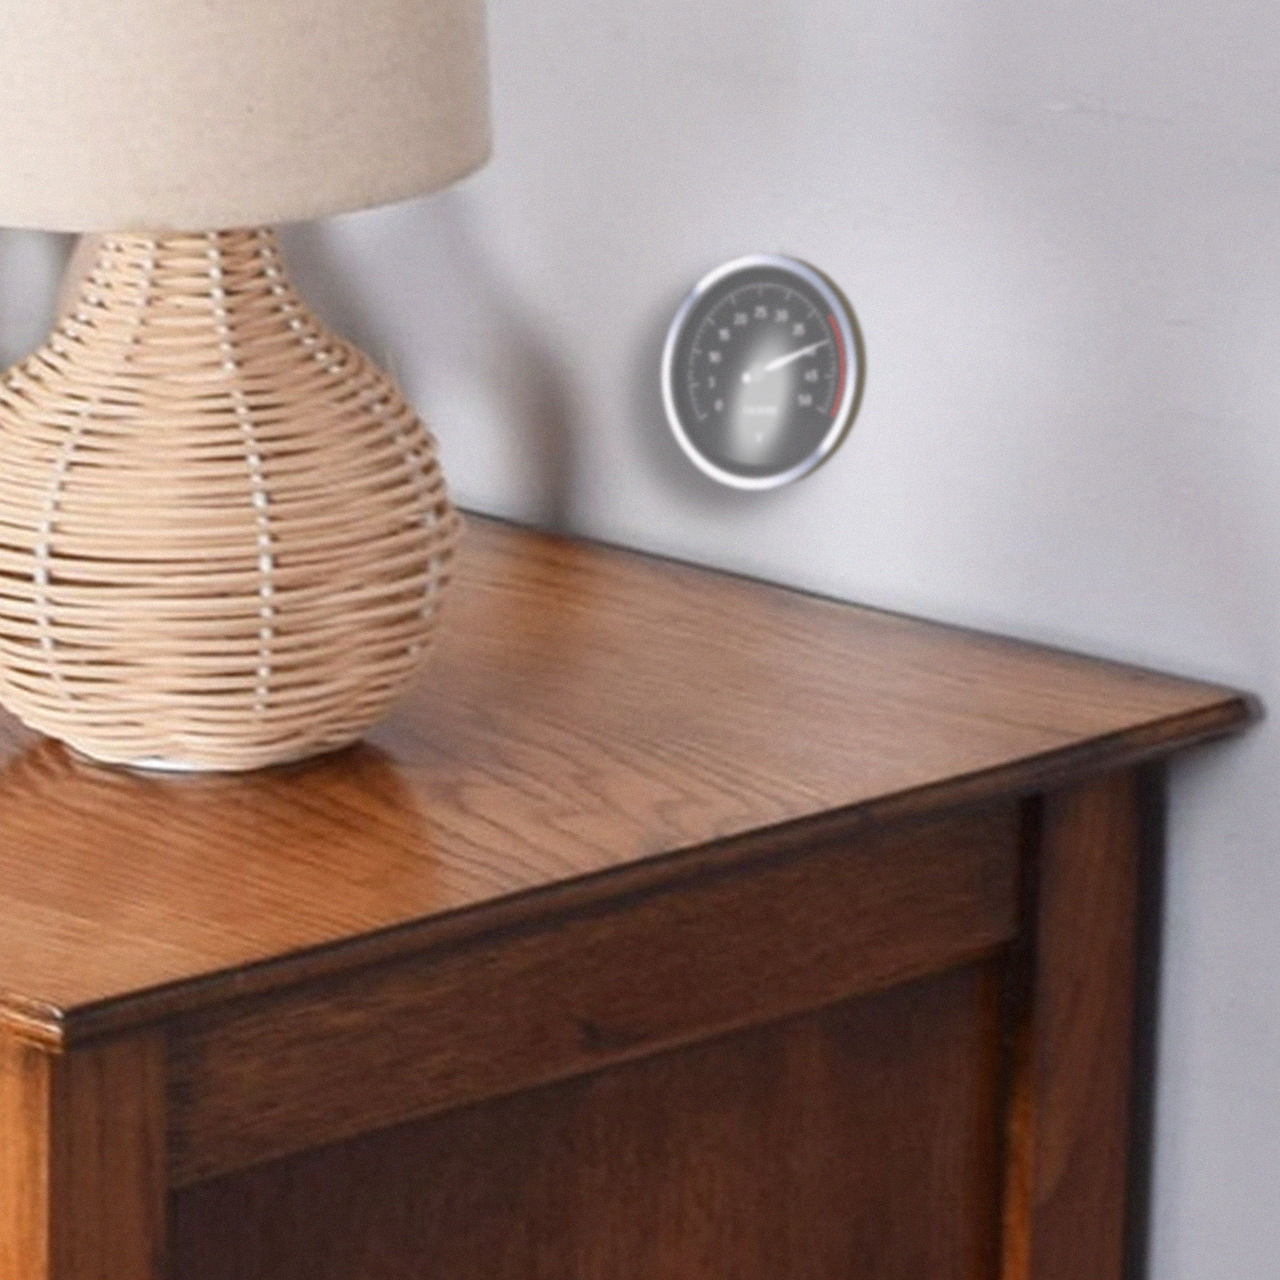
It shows 40
